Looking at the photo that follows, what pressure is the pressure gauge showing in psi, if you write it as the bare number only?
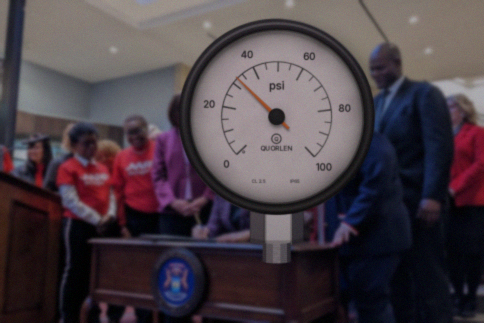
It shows 32.5
